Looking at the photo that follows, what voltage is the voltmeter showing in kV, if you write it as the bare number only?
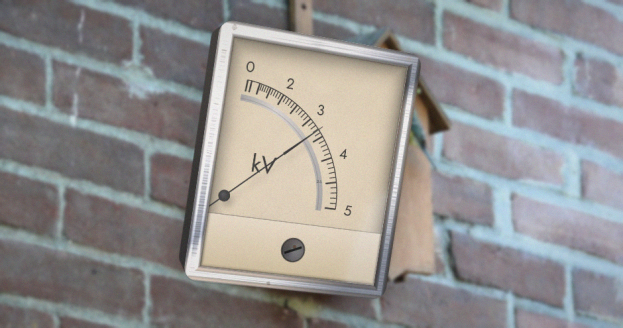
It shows 3.3
